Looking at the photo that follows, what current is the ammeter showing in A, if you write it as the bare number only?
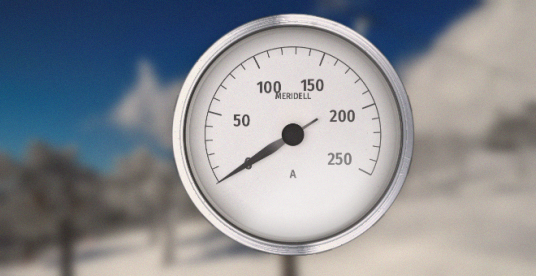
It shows 0
